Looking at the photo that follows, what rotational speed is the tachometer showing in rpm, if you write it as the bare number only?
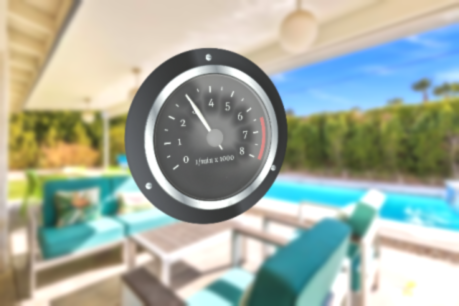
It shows 3000
